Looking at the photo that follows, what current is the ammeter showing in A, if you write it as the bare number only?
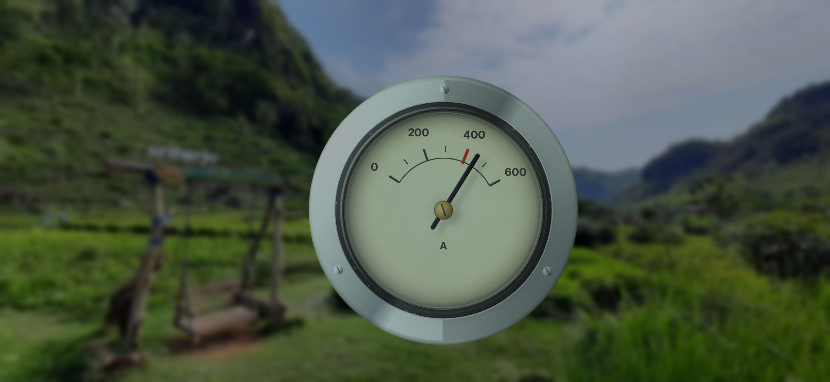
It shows 450
